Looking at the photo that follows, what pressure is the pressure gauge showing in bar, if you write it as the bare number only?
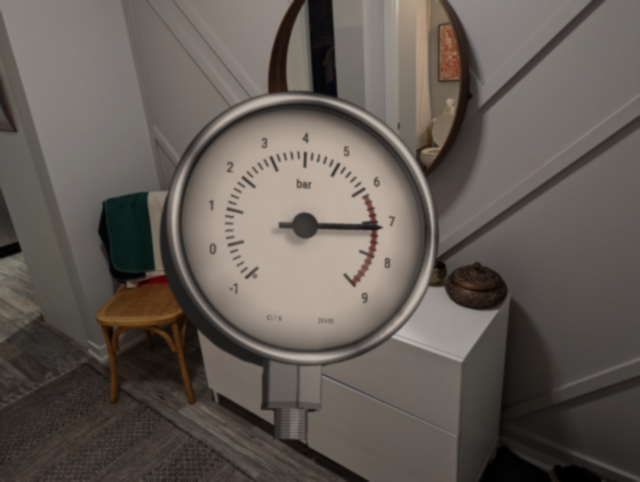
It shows 7.2
